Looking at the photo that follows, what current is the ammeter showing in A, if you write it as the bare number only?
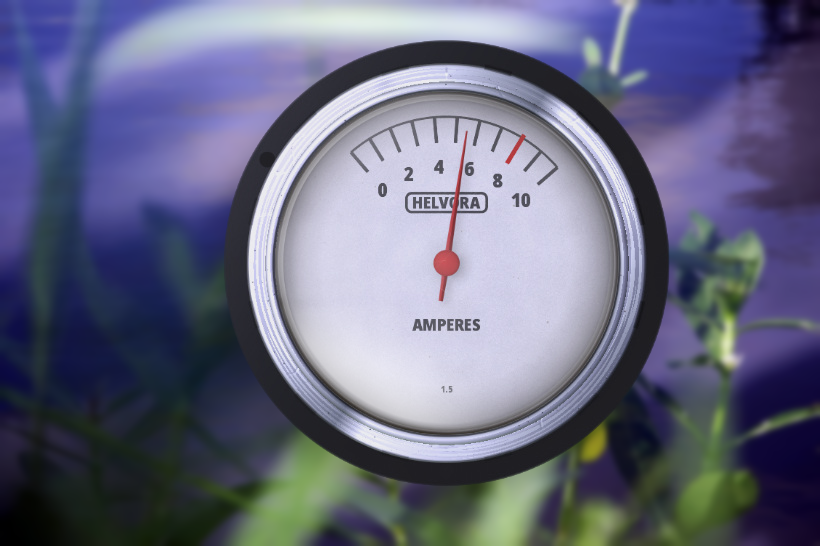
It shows 5.5
